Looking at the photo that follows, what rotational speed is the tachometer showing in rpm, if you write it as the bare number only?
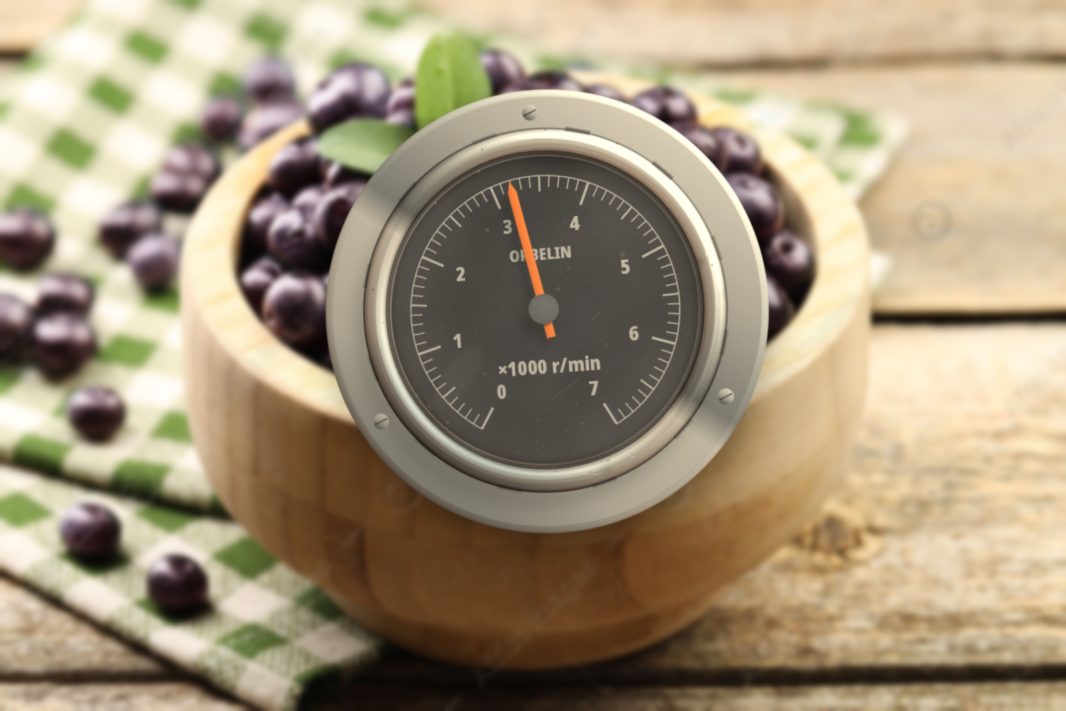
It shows 3200
